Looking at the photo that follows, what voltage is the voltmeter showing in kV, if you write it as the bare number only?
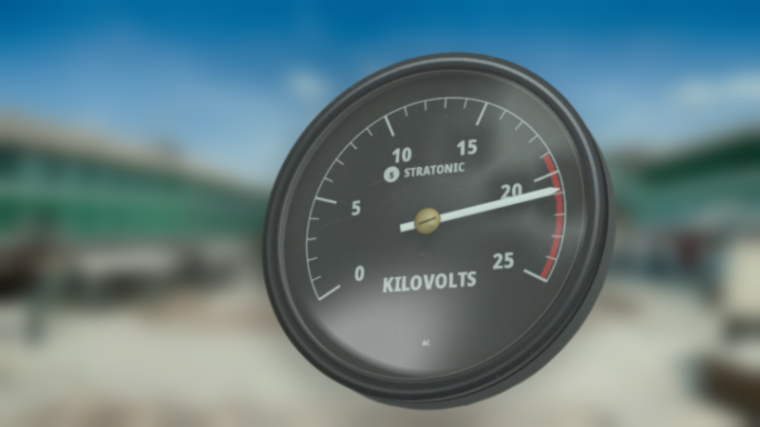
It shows 21
